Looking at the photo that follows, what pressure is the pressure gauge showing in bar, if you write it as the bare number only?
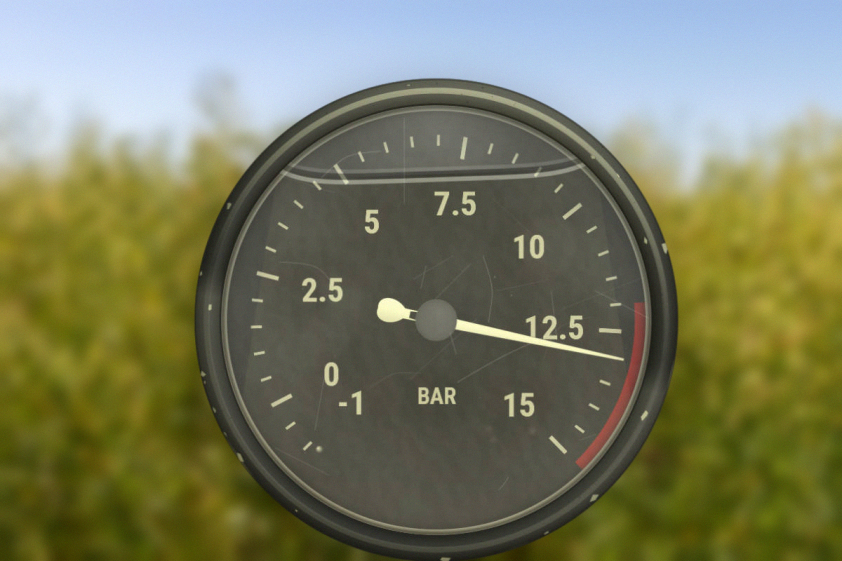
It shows 13
